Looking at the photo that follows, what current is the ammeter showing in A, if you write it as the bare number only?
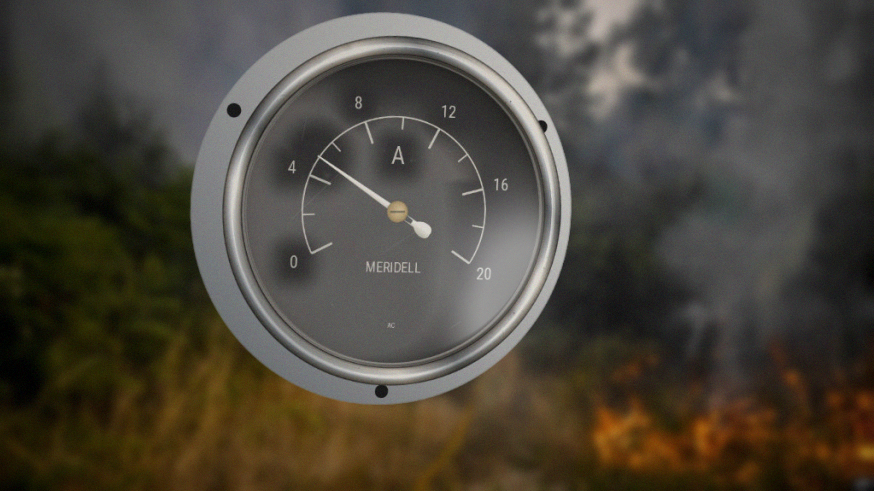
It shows 5
